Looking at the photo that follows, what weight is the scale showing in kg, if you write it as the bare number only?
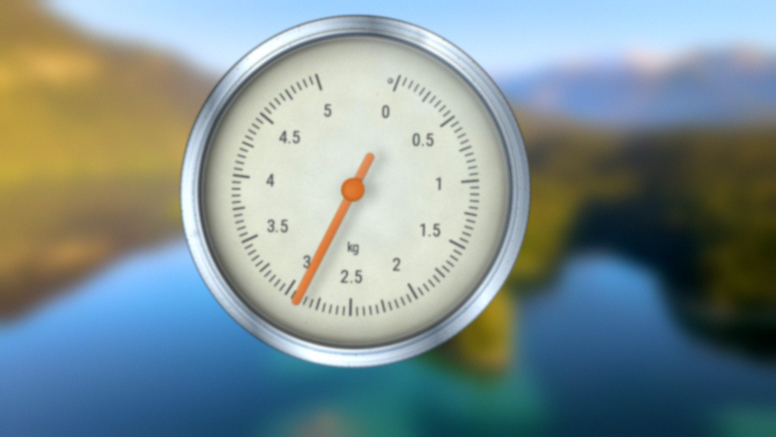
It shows 2.9
